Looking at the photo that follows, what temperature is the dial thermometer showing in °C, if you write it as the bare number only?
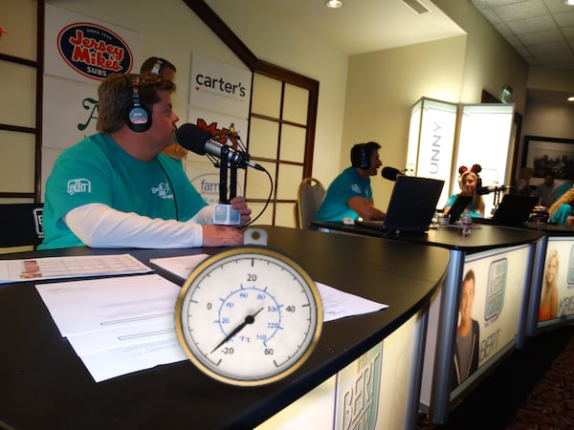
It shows -16
